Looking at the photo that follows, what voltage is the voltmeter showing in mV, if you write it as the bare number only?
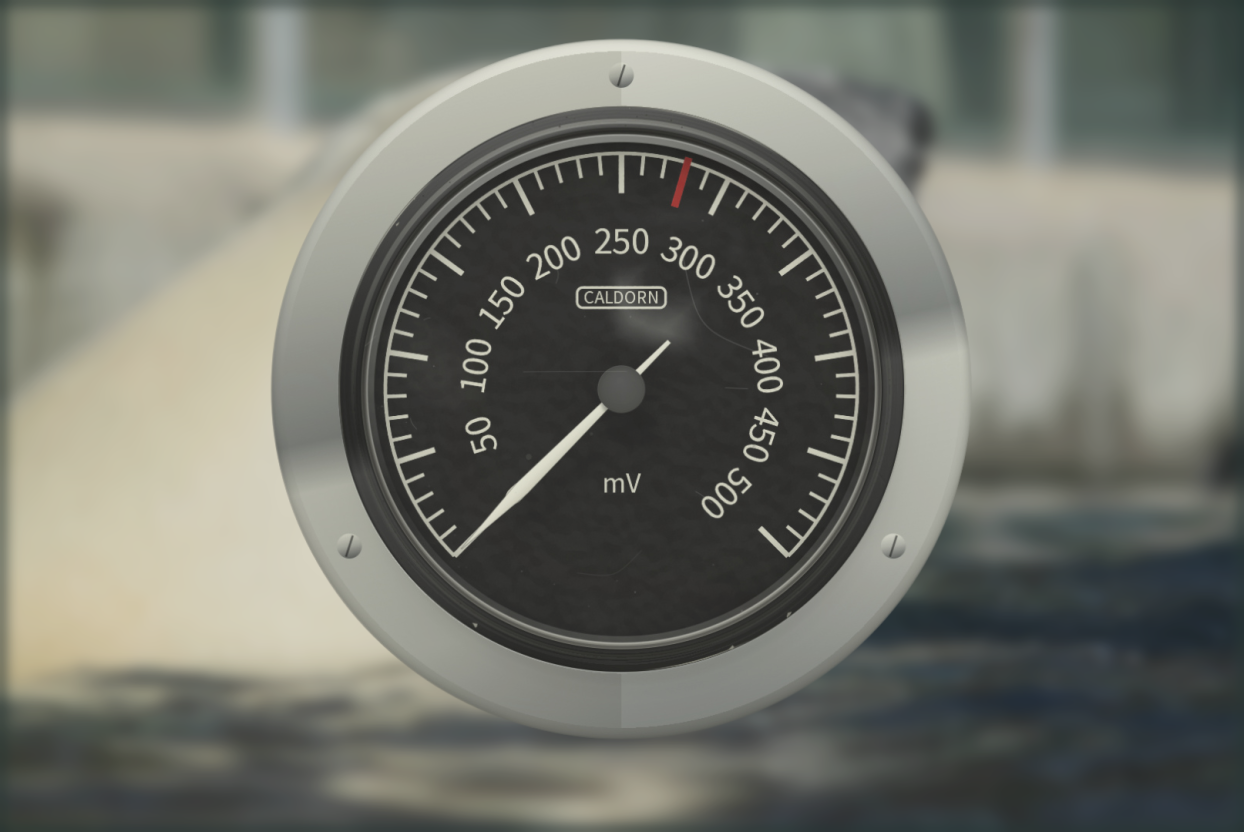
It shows 0
